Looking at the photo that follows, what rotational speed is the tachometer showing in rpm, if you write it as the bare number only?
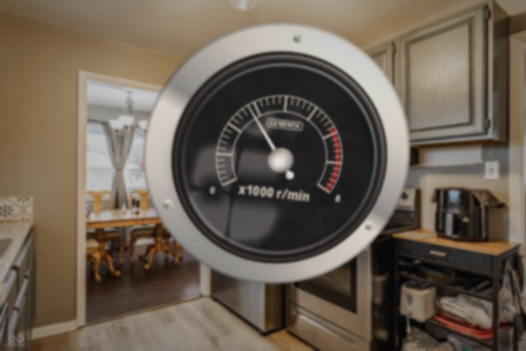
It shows 2800
